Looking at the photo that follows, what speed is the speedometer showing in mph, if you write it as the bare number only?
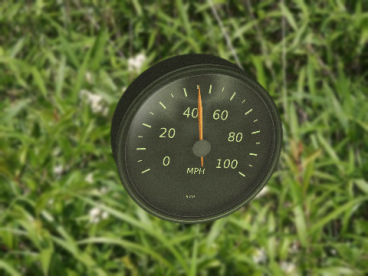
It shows 45
